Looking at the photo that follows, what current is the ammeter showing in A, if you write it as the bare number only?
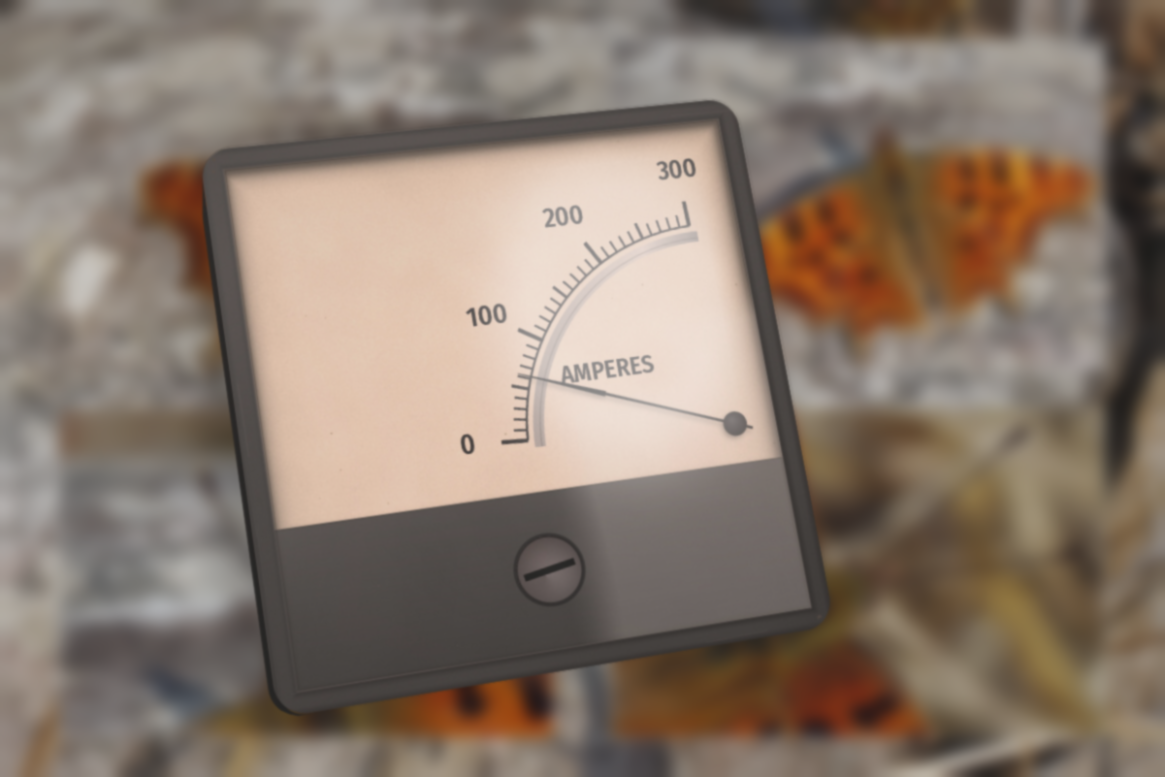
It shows 60
